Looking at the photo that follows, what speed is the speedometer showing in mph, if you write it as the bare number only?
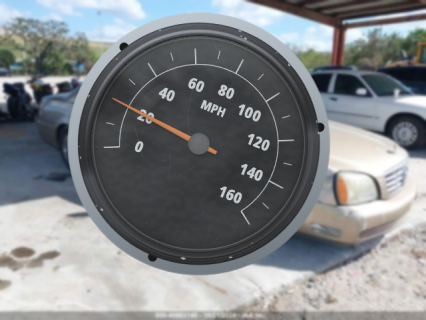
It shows 20
